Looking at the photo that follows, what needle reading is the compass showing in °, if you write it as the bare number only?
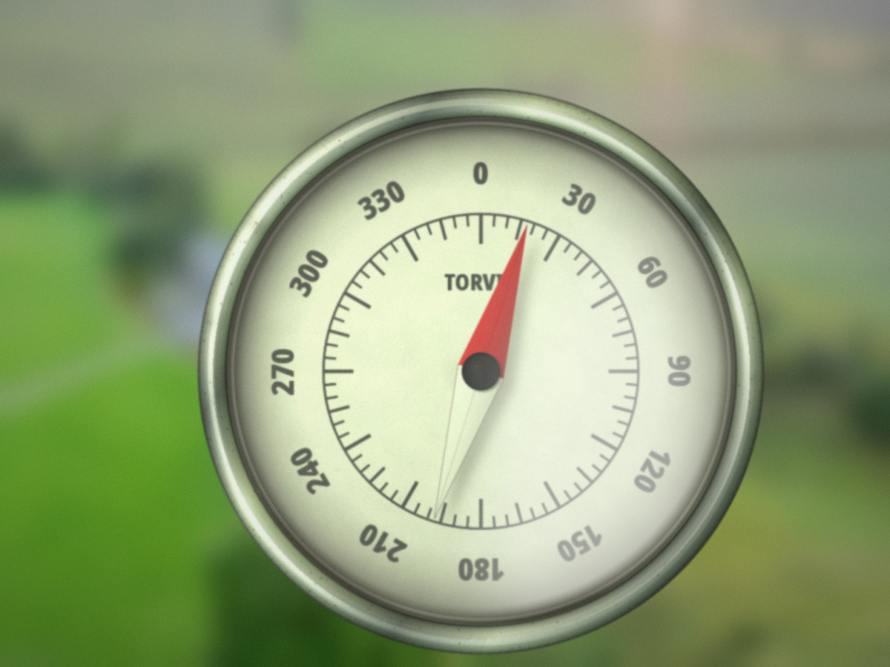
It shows 17.5
